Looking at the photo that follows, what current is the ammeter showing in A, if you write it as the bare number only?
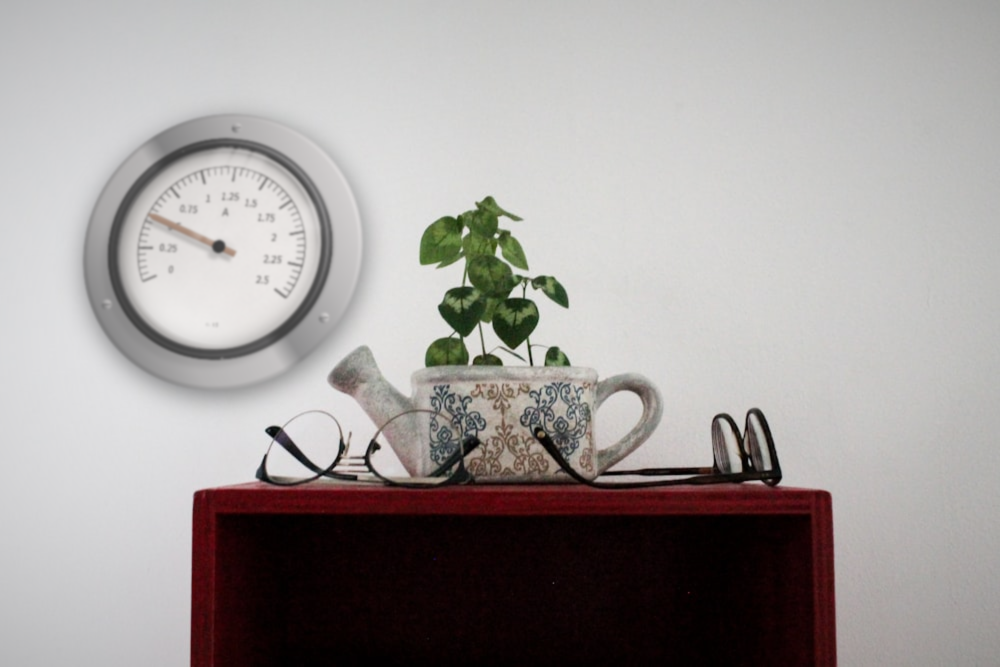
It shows 0.5
